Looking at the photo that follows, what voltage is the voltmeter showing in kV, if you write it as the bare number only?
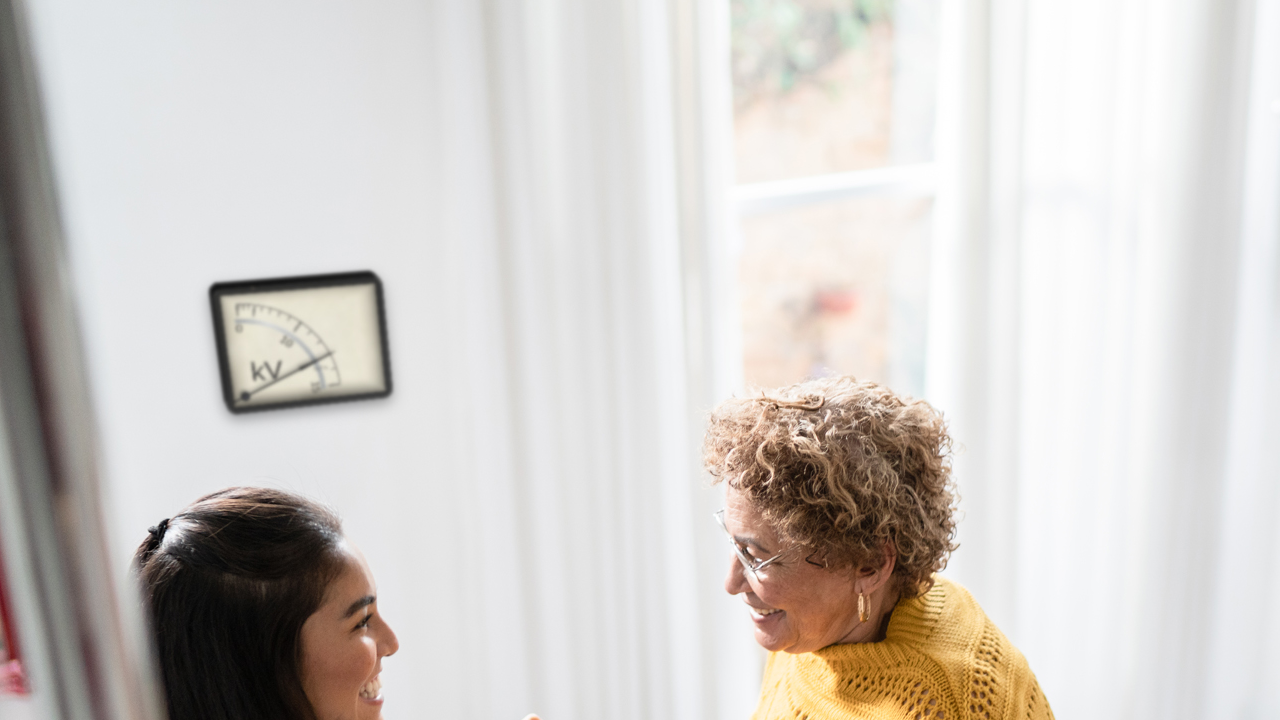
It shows 13
